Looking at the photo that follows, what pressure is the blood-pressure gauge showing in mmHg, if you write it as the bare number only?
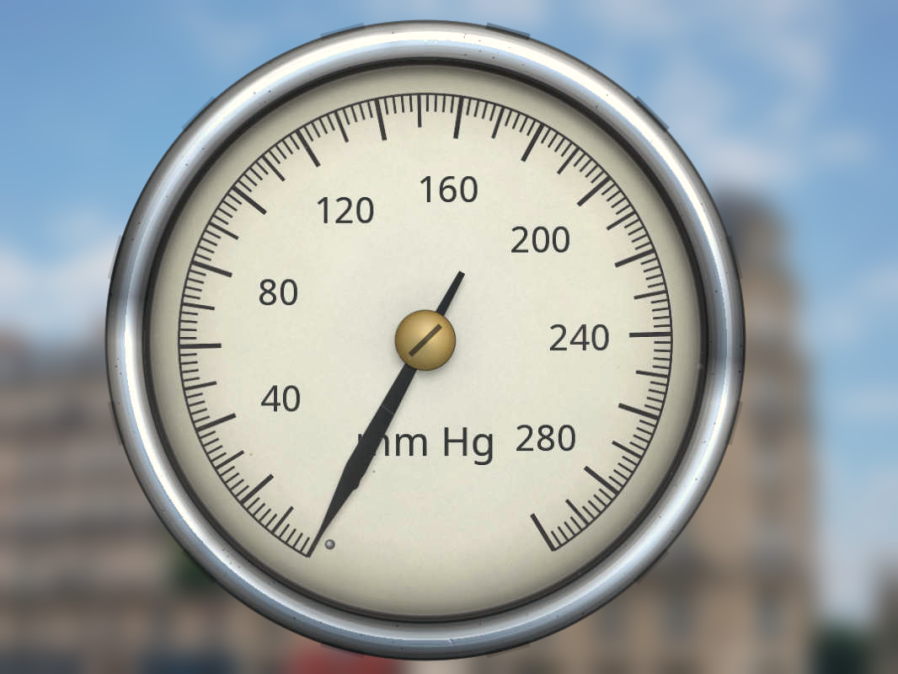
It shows 0
